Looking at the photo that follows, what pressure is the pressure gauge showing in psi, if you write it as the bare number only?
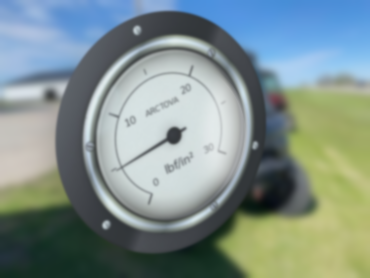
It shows 5
